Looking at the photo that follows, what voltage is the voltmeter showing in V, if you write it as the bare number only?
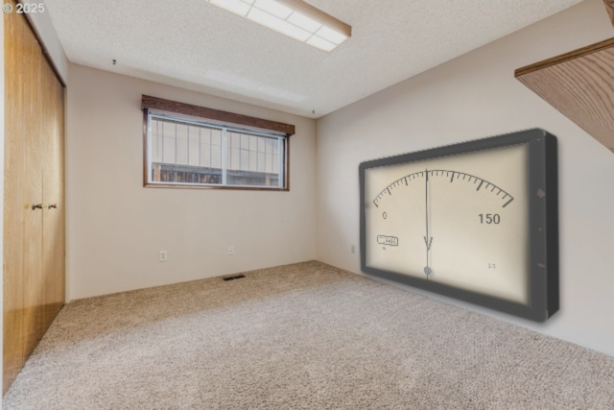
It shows 75
